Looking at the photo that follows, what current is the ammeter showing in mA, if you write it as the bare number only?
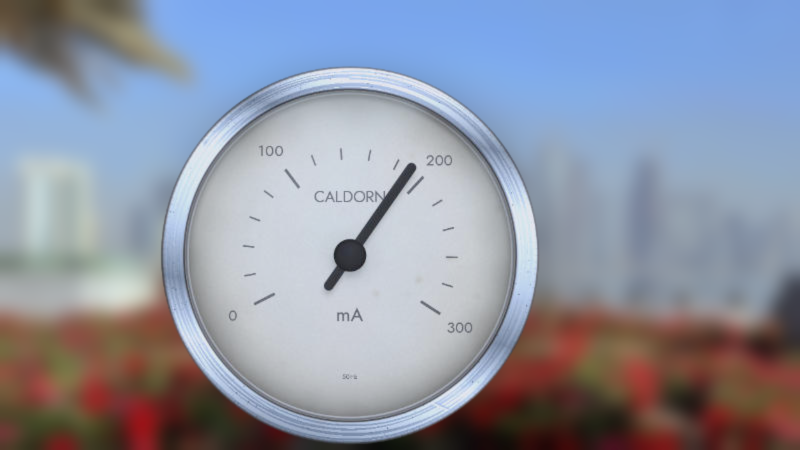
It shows 190
